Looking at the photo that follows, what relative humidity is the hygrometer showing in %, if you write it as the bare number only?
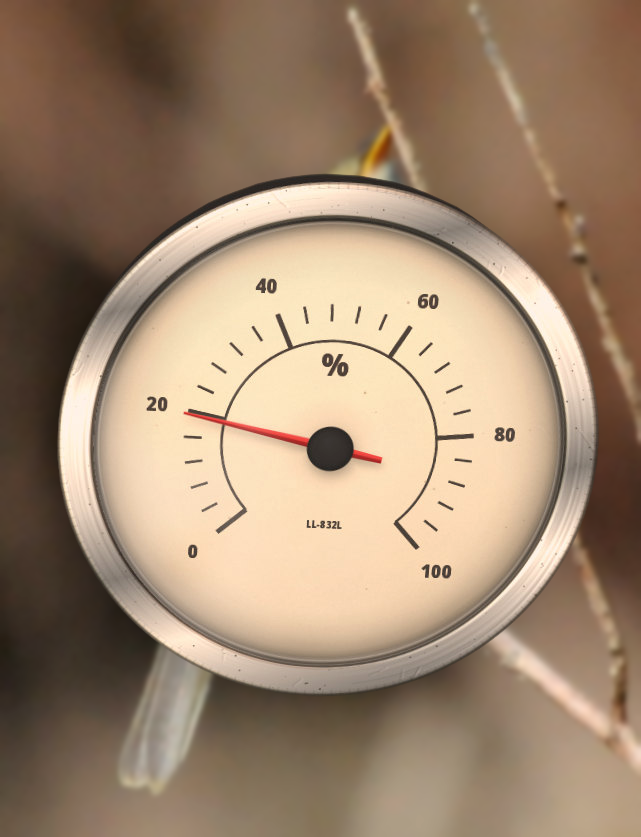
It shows 20
